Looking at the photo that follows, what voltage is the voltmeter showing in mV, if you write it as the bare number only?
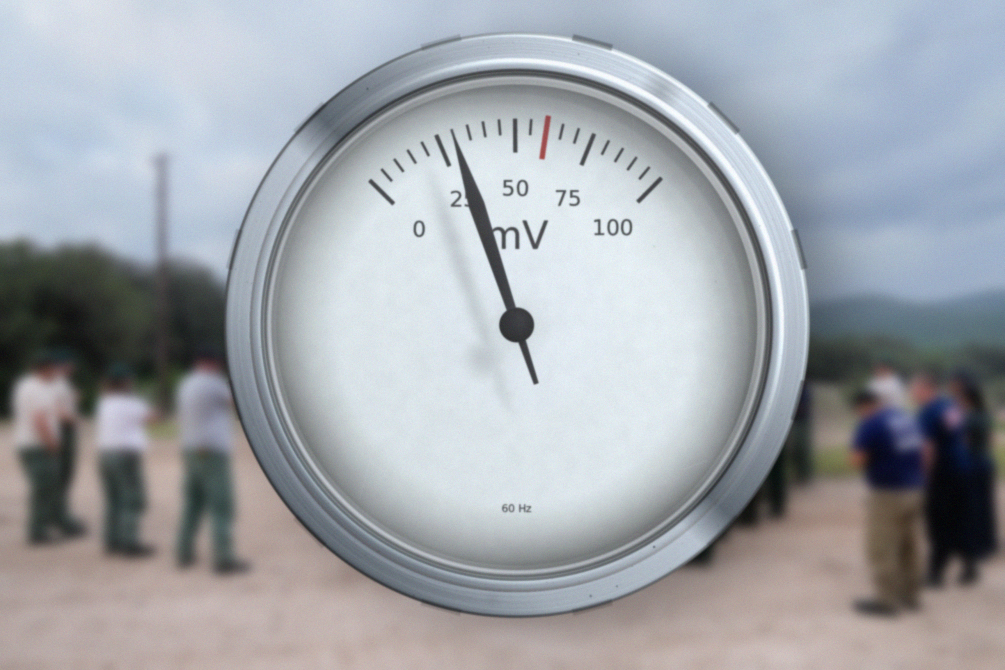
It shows 30
